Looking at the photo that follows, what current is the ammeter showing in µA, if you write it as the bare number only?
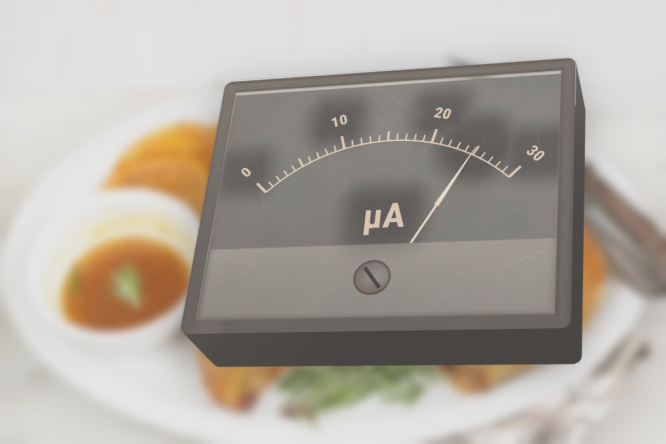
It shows 25
